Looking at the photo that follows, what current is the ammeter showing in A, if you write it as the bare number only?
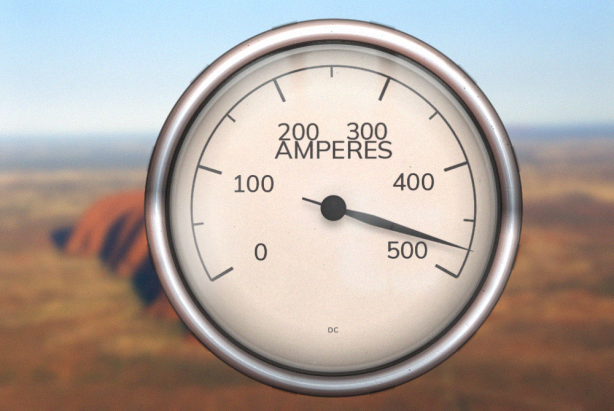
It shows 475
